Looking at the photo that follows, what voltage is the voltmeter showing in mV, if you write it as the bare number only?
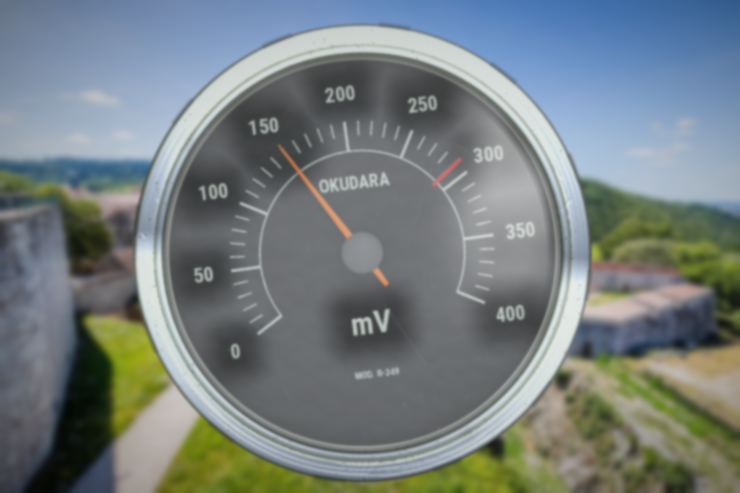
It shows 150
